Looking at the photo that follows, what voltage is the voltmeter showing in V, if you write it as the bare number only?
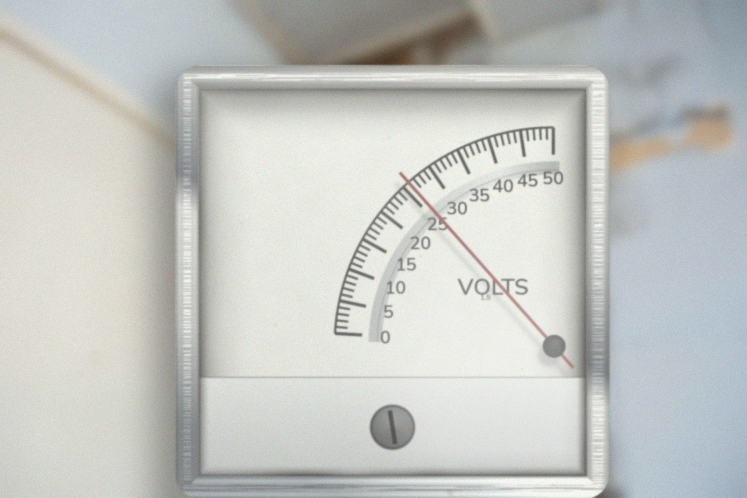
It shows 26
